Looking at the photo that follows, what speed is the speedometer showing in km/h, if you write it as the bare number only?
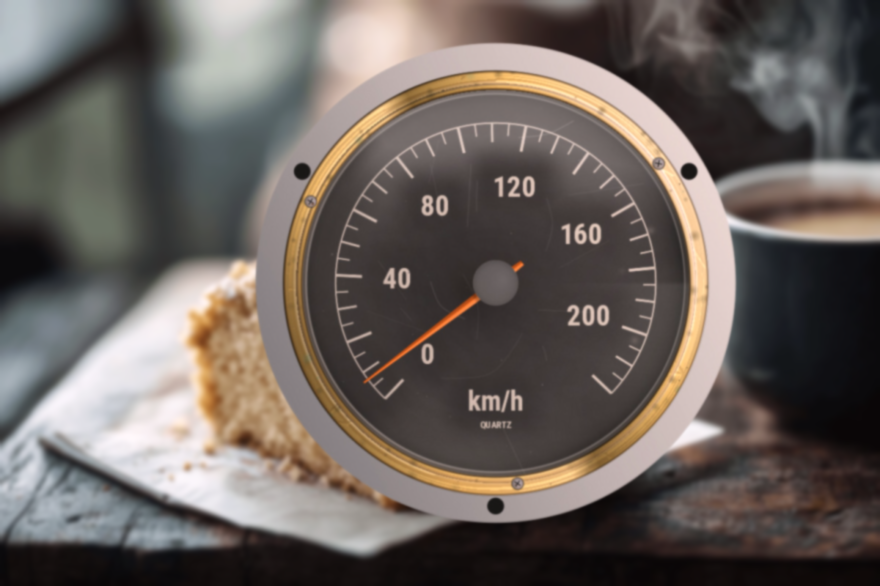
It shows 7.5
